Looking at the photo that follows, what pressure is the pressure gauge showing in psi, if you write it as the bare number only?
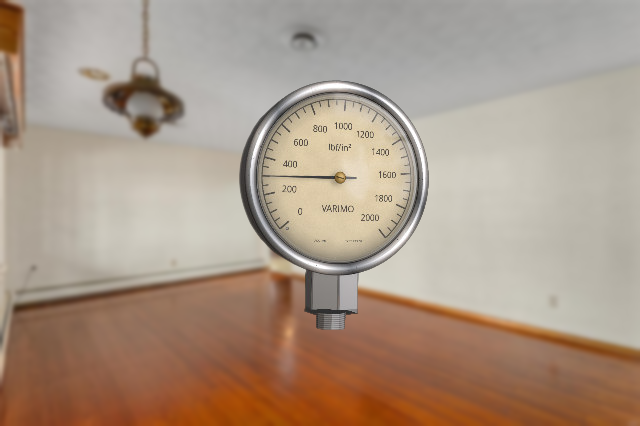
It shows 300
